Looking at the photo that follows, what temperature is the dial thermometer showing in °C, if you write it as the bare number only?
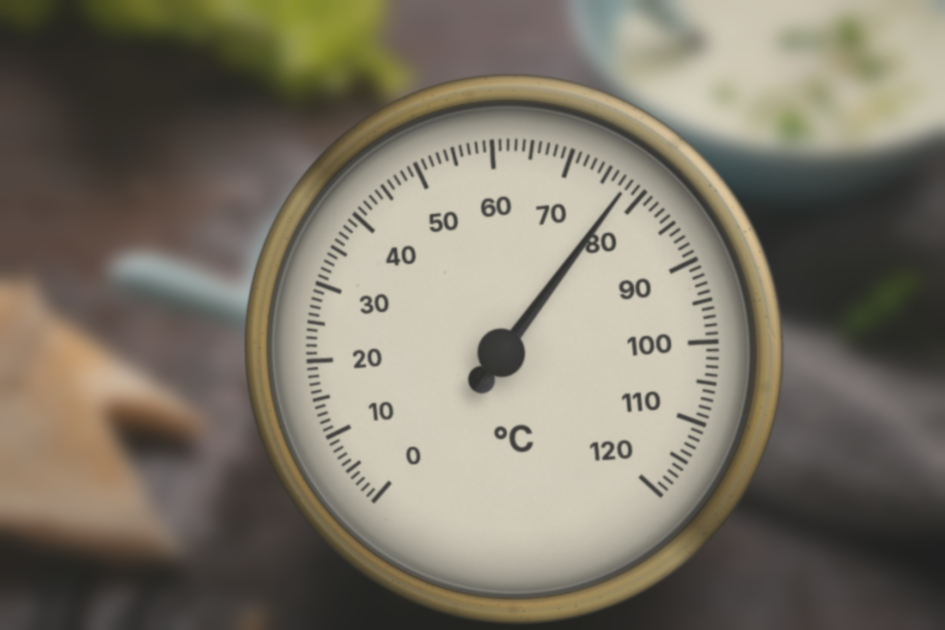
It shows 78
